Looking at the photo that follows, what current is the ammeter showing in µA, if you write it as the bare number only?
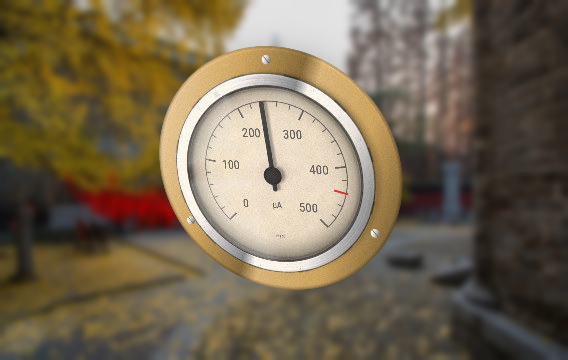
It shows 240
